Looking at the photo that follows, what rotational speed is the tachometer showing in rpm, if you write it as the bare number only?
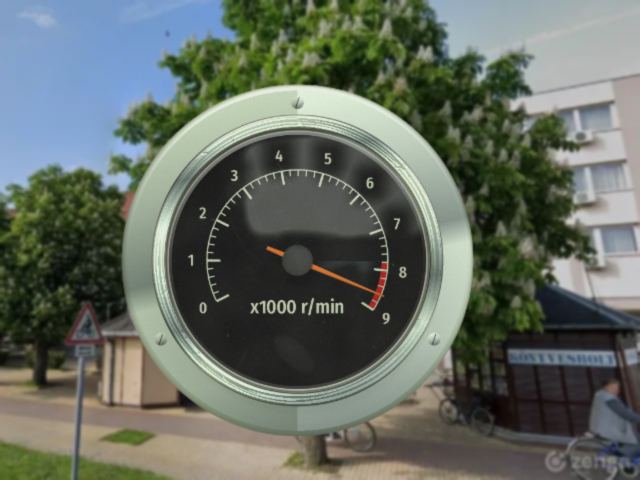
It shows 8600
